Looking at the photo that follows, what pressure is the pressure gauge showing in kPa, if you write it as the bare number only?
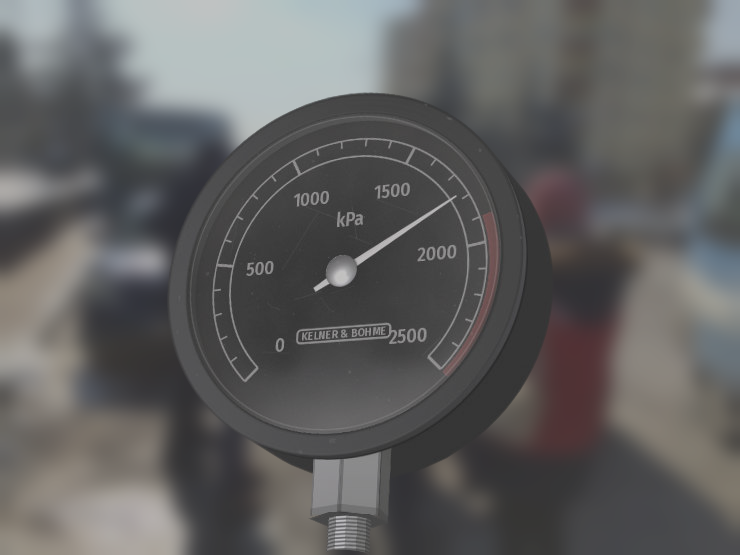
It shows 1800
